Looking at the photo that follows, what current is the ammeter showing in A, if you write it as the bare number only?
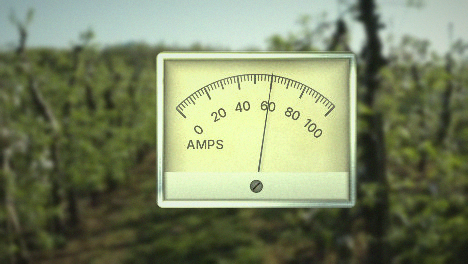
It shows 60
